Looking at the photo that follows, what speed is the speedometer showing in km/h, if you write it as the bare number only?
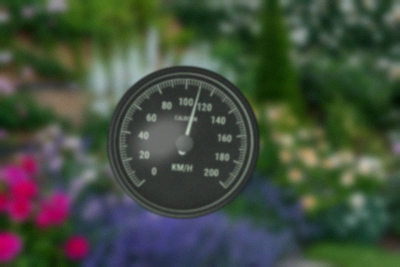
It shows 110
